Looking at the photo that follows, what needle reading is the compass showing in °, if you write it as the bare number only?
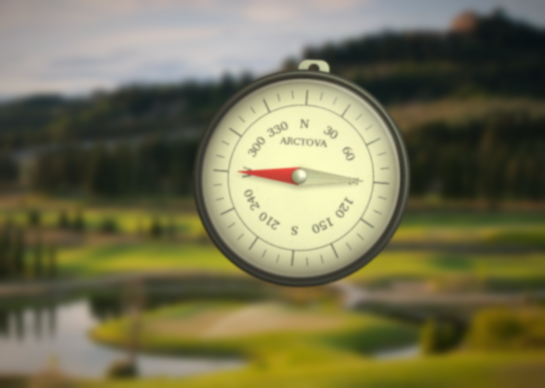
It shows 270
